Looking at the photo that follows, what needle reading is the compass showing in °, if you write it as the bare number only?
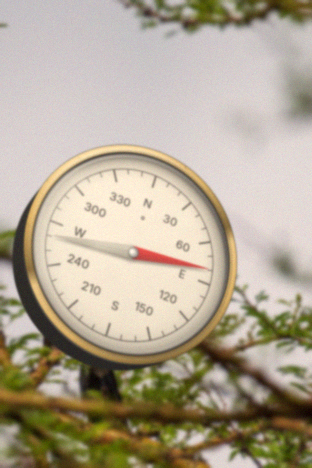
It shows 80
